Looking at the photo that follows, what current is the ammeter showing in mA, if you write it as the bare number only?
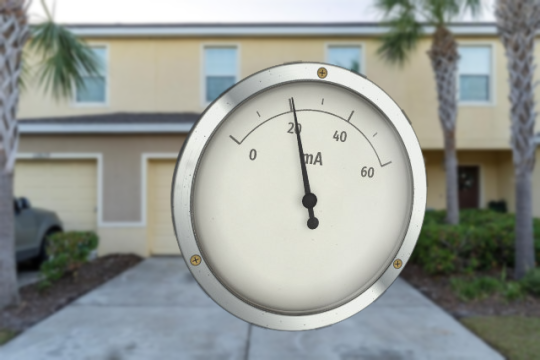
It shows 20
